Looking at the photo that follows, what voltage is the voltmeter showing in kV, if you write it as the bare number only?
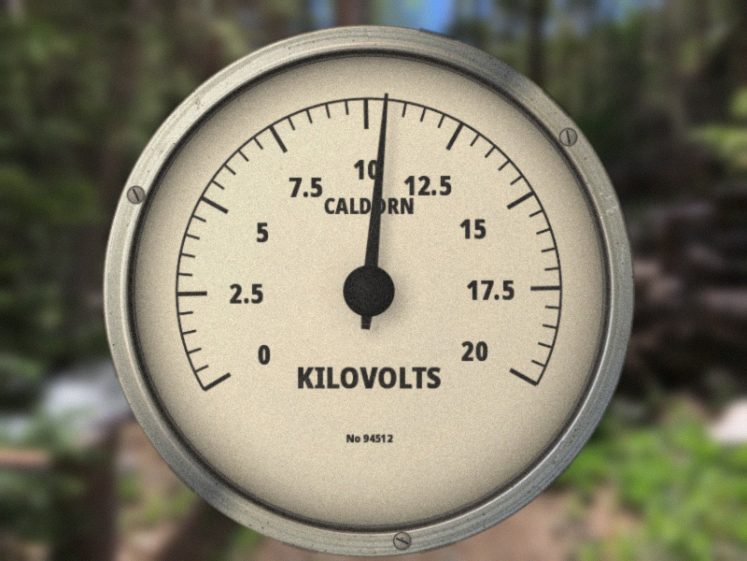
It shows 10.5
